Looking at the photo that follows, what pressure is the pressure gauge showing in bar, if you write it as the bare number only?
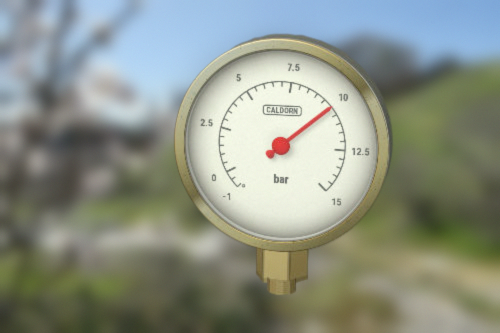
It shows 10
